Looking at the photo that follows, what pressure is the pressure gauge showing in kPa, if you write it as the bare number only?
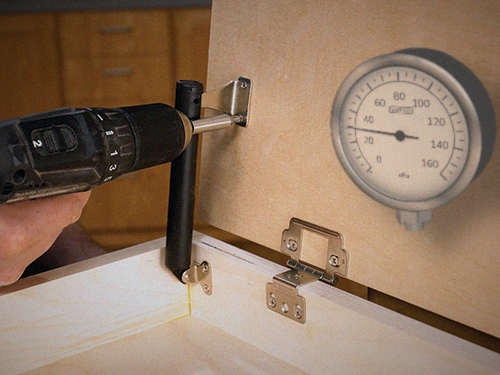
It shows 30
